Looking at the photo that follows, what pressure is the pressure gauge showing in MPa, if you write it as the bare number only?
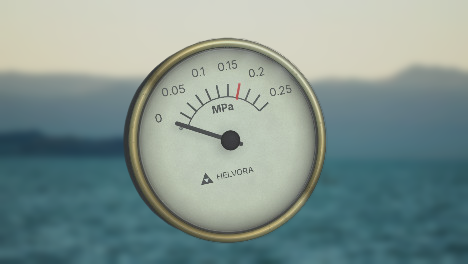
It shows 0
